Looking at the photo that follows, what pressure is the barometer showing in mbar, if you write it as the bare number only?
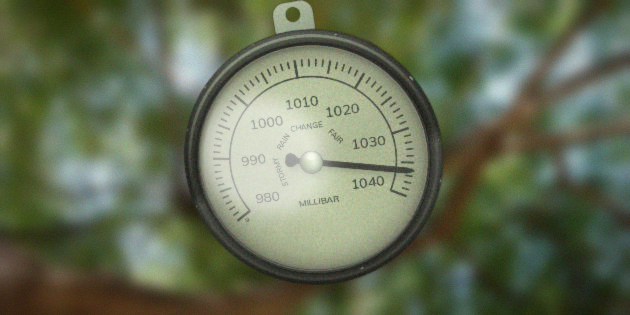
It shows 1036
